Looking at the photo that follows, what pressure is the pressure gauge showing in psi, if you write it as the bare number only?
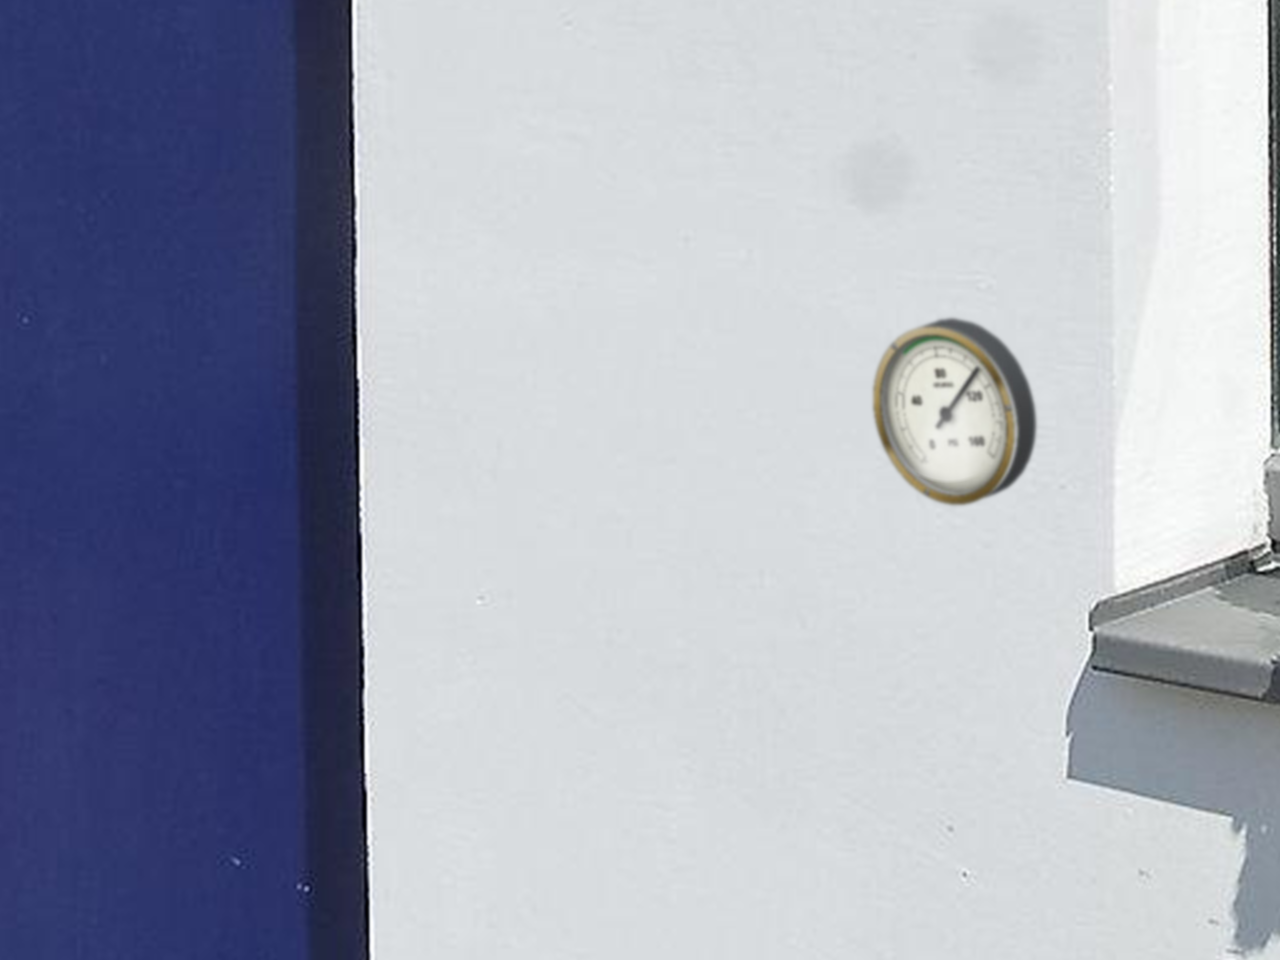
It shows 110
